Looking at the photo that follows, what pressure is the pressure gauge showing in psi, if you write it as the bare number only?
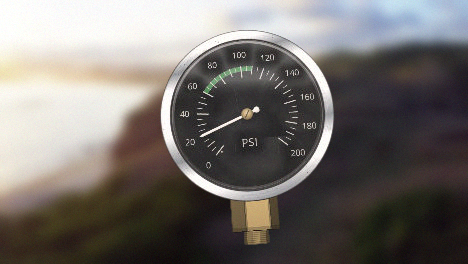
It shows 20
